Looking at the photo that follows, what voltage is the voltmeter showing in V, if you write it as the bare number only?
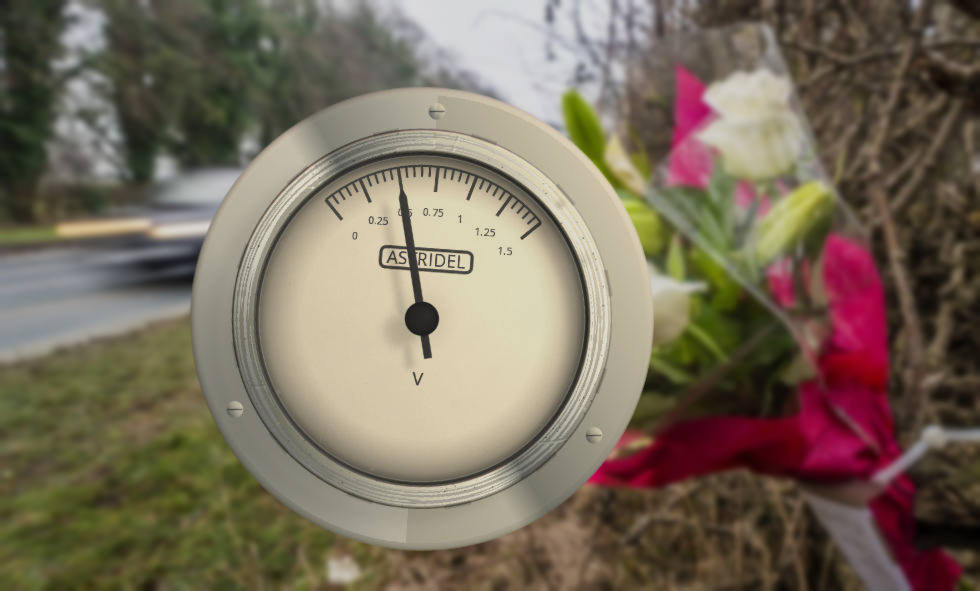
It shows 0.5
